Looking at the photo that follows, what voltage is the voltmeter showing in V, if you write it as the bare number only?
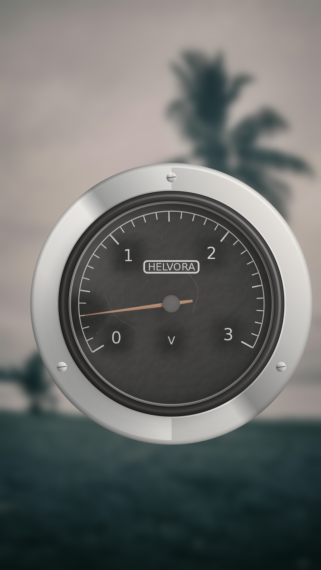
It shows 0.3
